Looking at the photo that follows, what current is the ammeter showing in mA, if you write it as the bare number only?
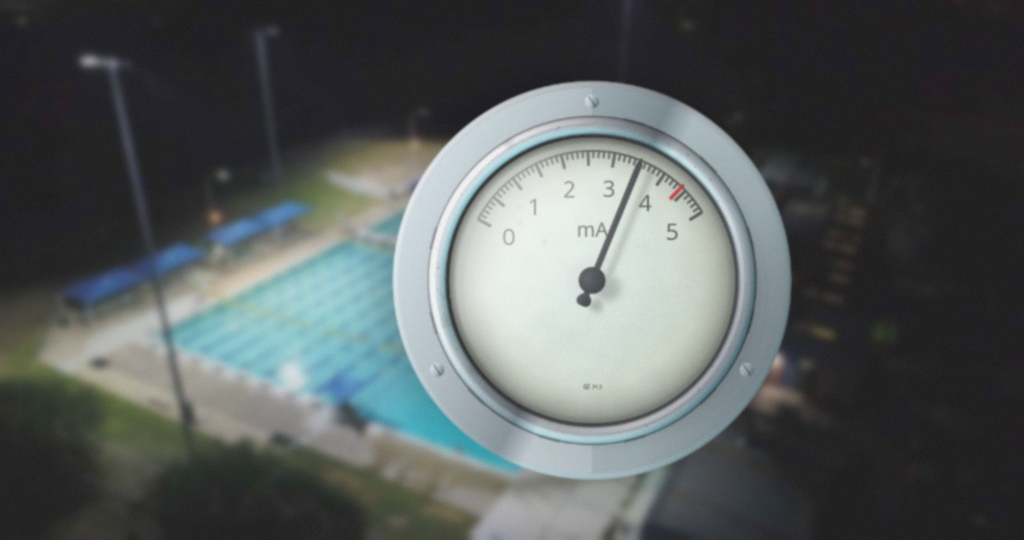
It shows 3.5
